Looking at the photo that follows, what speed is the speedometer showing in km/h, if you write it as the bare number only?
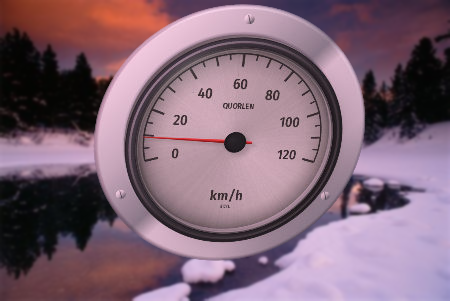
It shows 10
